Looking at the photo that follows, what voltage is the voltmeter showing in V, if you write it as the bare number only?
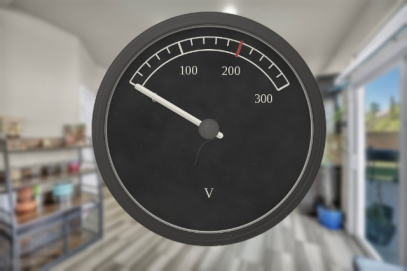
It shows 0
